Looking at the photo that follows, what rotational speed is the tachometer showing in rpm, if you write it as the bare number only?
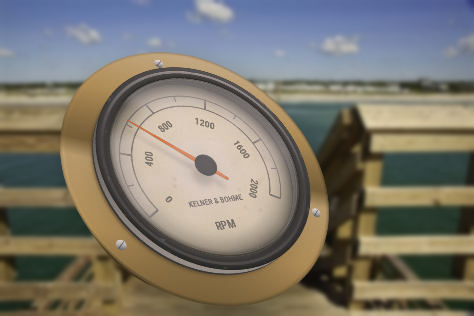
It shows 600
